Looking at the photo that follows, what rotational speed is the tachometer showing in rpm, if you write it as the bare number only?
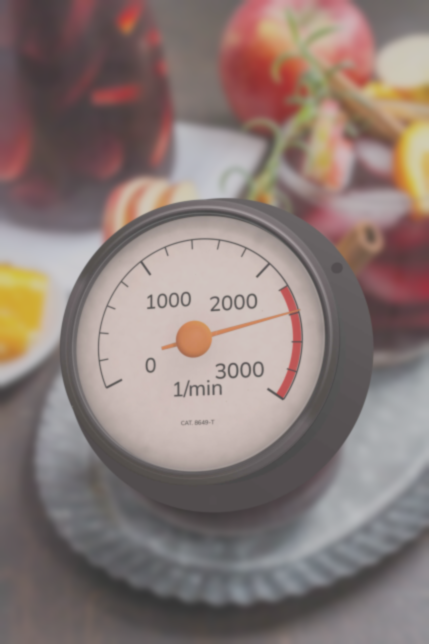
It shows 2400
